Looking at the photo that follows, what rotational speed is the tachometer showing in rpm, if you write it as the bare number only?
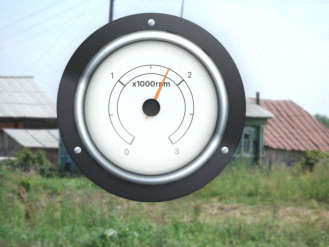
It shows 1750
